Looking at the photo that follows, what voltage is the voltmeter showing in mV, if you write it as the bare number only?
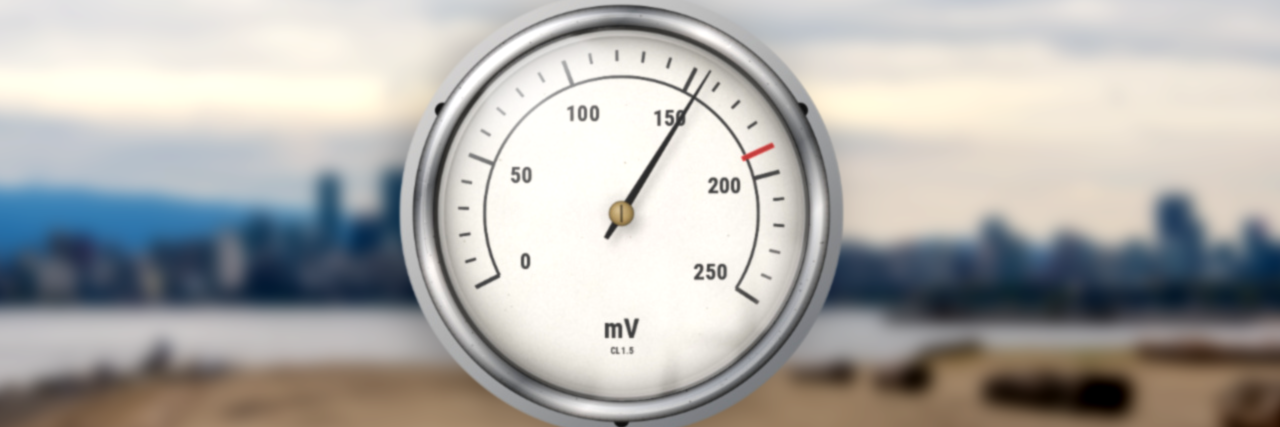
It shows 155
